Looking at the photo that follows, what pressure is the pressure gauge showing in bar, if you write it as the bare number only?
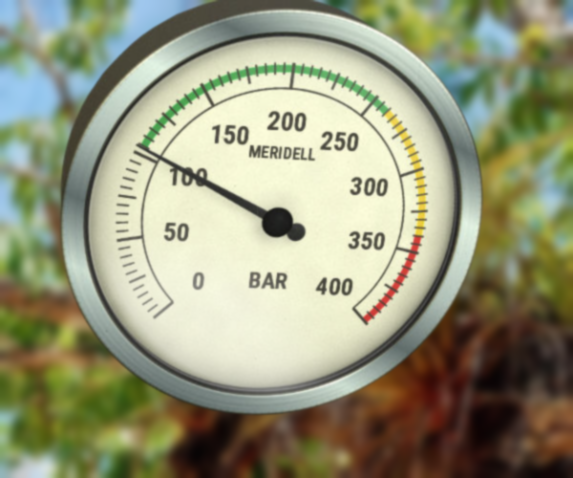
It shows 105
